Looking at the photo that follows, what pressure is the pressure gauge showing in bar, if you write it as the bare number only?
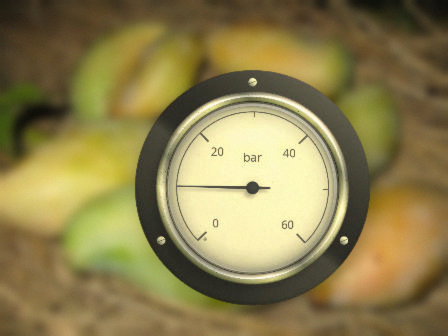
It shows 10
